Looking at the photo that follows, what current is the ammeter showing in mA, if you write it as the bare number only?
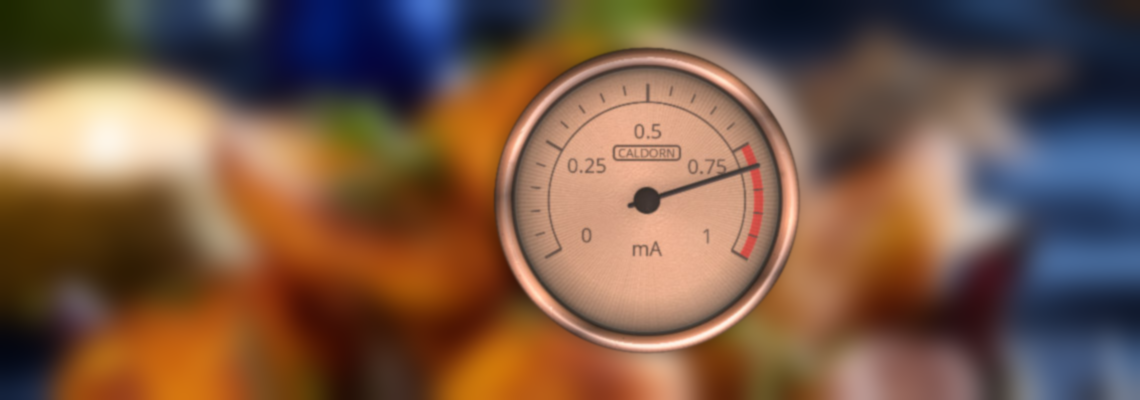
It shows 0.8
